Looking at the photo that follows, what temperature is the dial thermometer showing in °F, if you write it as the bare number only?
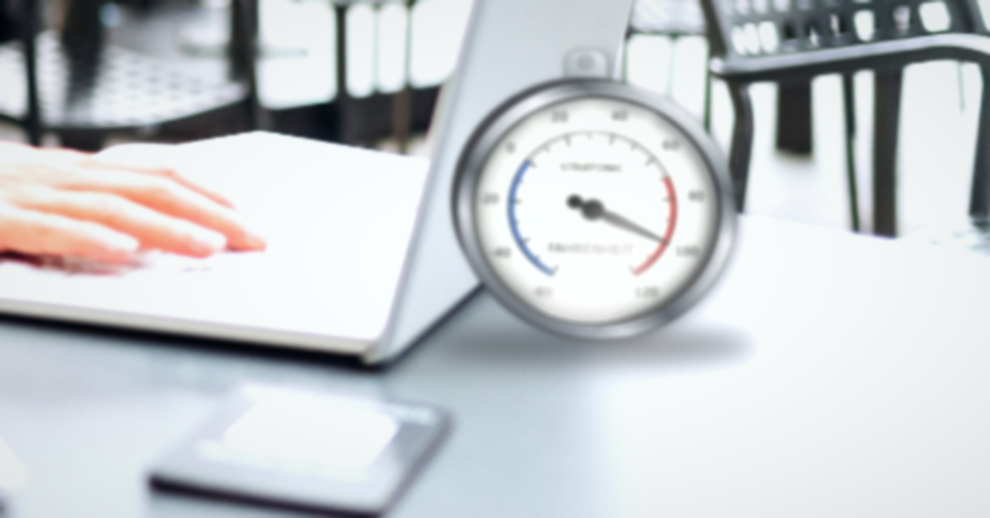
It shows 100
